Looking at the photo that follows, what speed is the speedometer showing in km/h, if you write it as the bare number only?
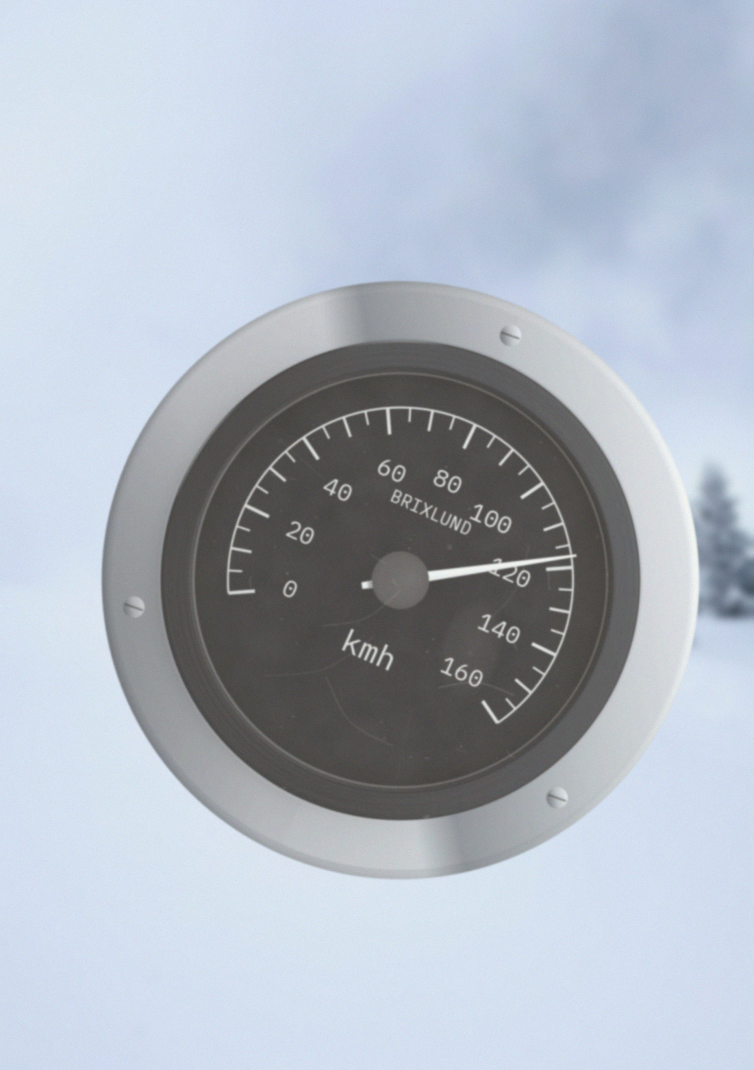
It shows 117.5
